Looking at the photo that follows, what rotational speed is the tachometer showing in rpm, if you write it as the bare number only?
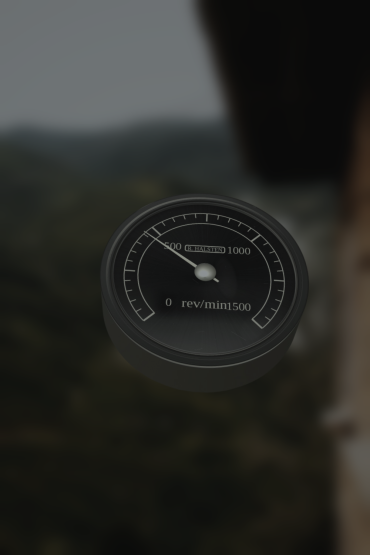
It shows 450
